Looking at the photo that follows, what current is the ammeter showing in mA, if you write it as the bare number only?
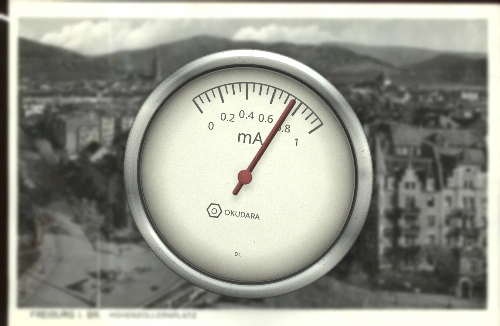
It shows 0.75
